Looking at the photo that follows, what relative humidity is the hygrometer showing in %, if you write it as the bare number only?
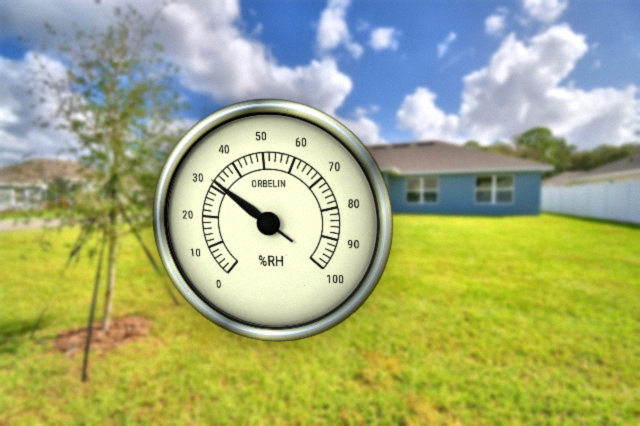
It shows 32
